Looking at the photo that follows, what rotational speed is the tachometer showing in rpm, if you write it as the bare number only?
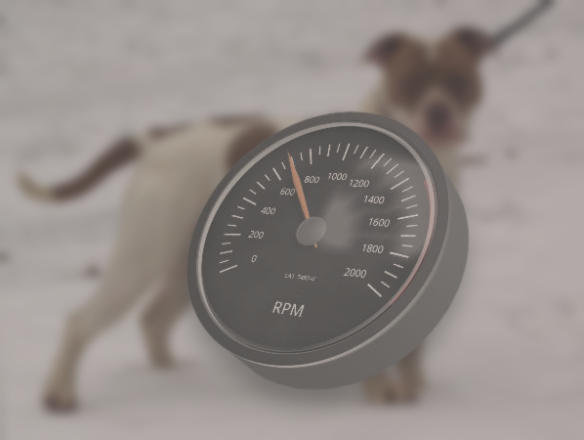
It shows 700
